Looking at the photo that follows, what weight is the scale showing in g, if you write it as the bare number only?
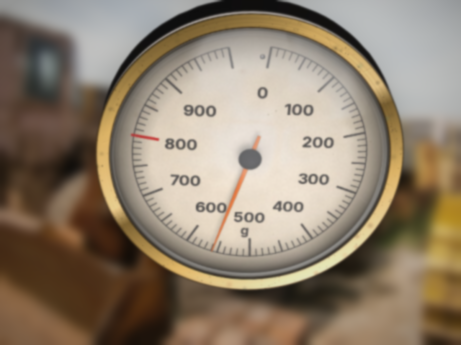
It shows 560
